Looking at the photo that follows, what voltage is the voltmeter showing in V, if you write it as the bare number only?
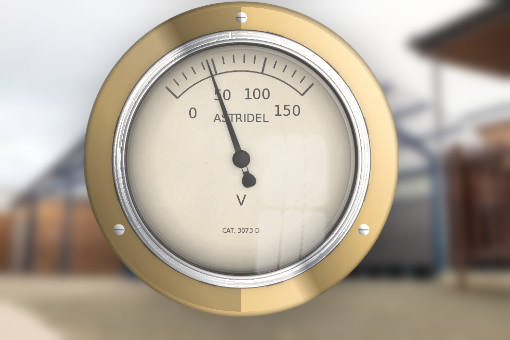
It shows 45
